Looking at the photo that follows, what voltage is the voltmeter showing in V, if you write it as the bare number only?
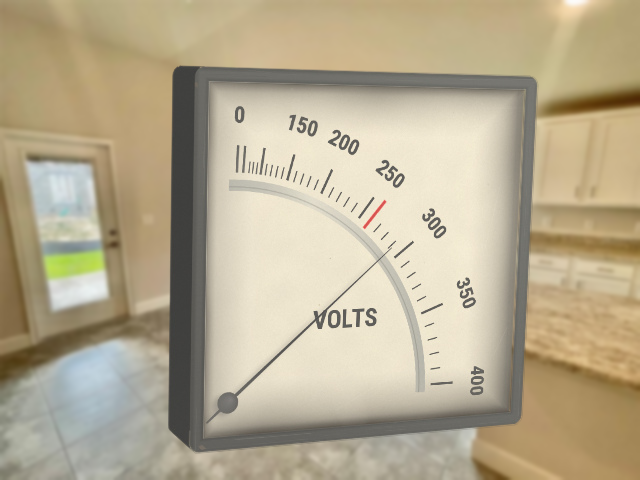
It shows 290
